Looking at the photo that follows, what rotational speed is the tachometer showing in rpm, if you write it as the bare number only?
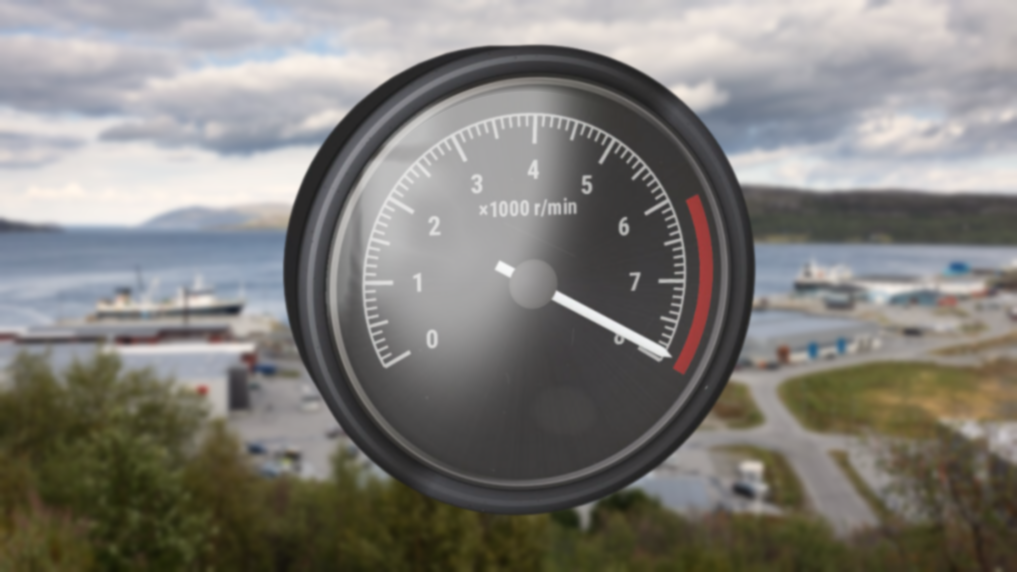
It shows 7900
